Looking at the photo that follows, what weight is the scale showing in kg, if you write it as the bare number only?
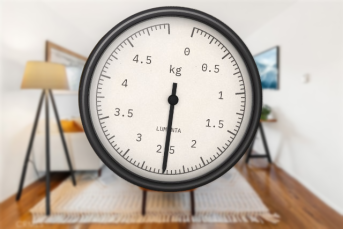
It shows 2.5
